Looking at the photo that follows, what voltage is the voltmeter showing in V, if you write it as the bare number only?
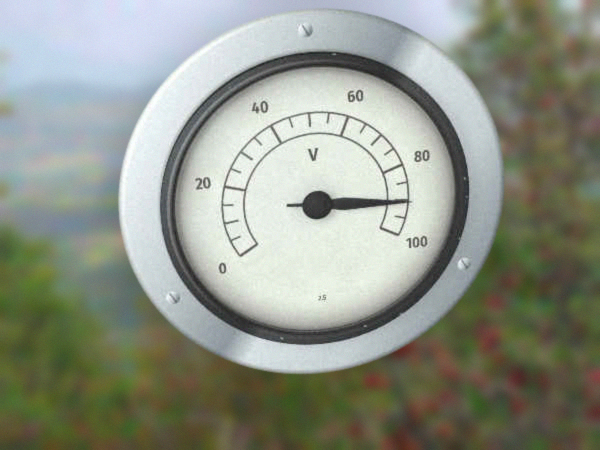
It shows 90
